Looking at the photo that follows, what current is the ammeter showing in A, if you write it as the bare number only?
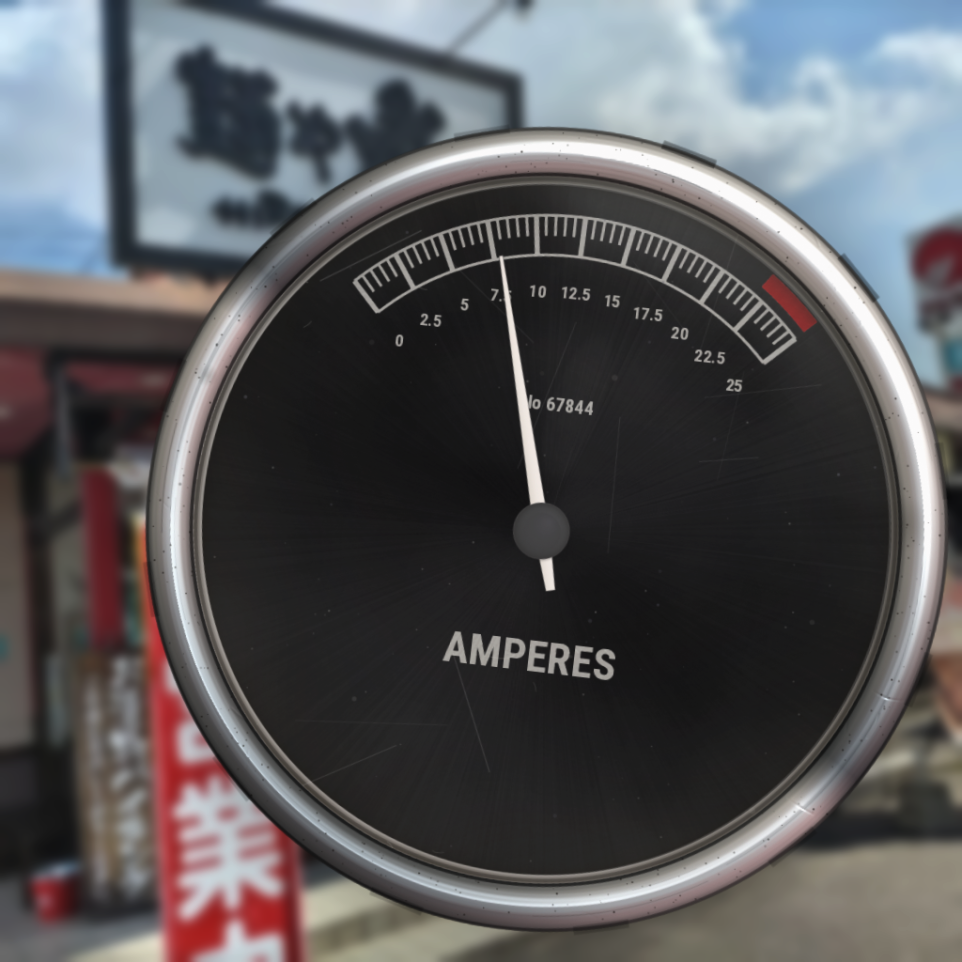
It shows 8
